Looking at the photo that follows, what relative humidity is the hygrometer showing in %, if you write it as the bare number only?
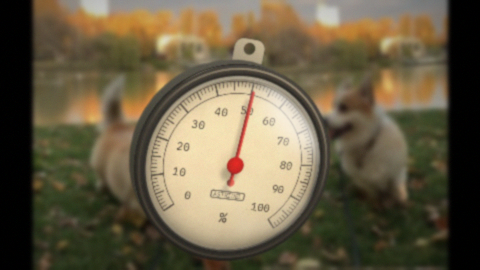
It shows 50
